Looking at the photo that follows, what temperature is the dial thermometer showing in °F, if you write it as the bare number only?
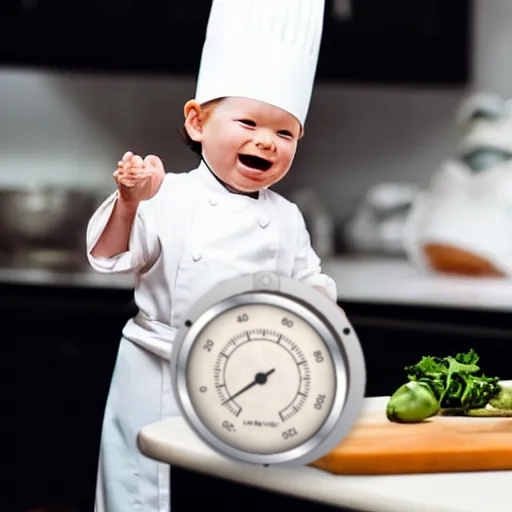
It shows -10
